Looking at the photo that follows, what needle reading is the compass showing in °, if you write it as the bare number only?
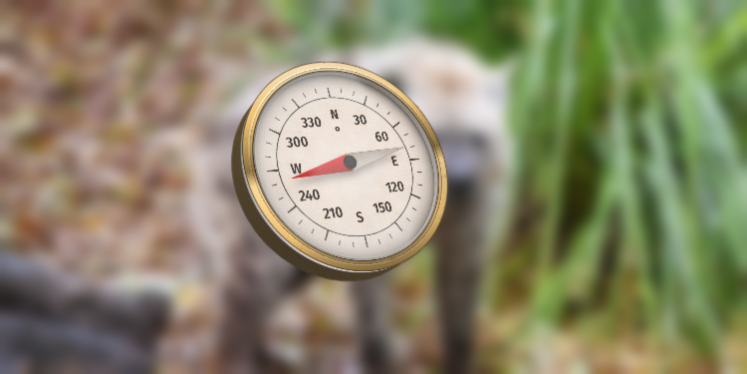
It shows 260
